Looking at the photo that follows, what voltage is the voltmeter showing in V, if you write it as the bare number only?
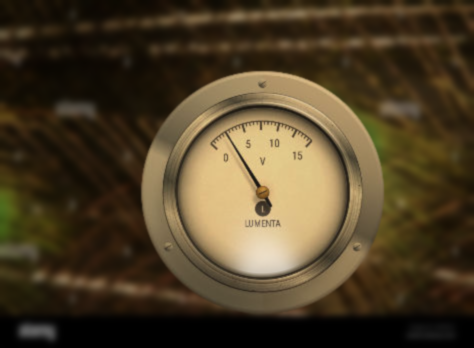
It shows 2.5
